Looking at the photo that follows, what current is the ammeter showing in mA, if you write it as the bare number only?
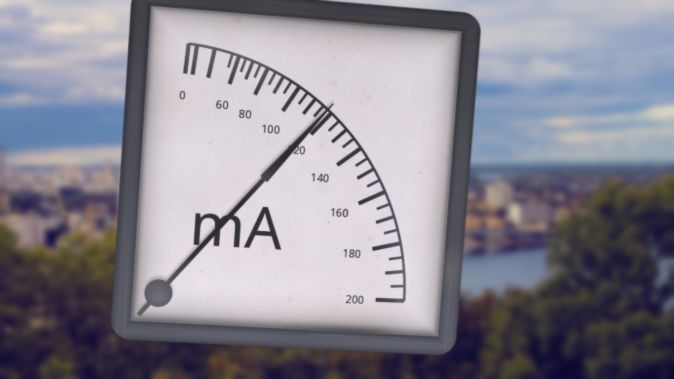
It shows 117.5
